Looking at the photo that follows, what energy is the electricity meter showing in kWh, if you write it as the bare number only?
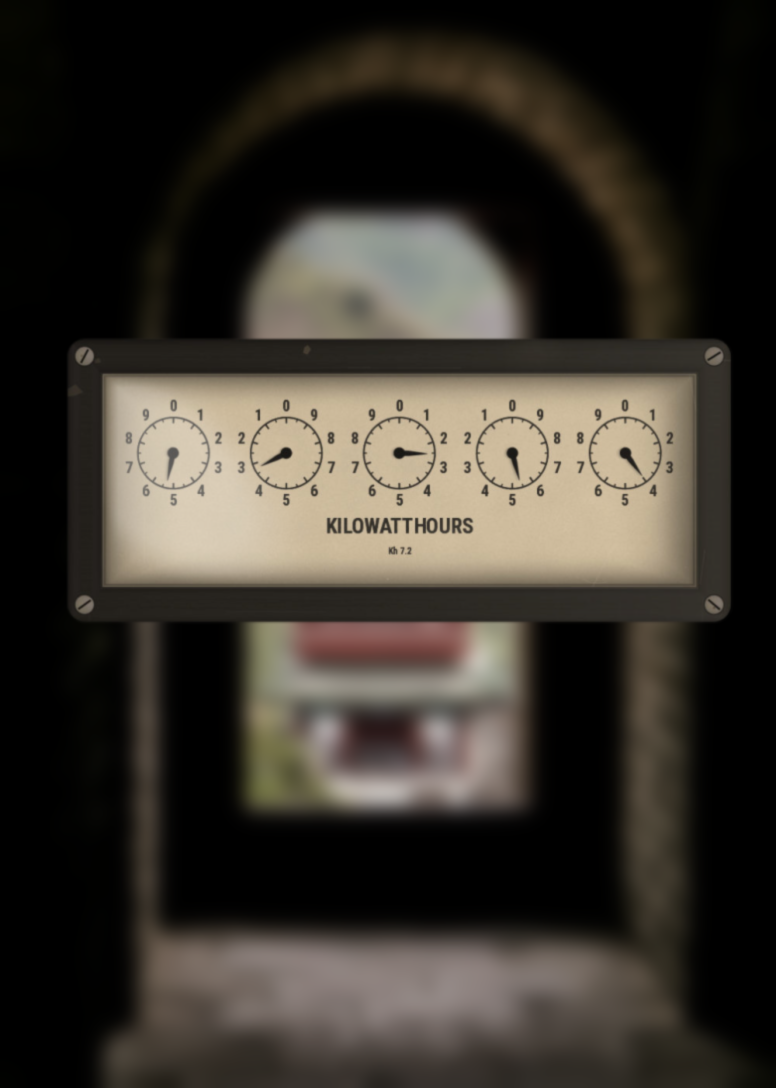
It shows 53254
